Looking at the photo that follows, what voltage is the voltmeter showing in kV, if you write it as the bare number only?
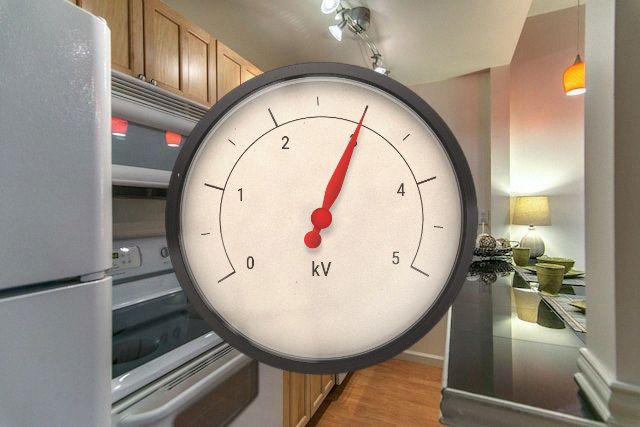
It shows 3
